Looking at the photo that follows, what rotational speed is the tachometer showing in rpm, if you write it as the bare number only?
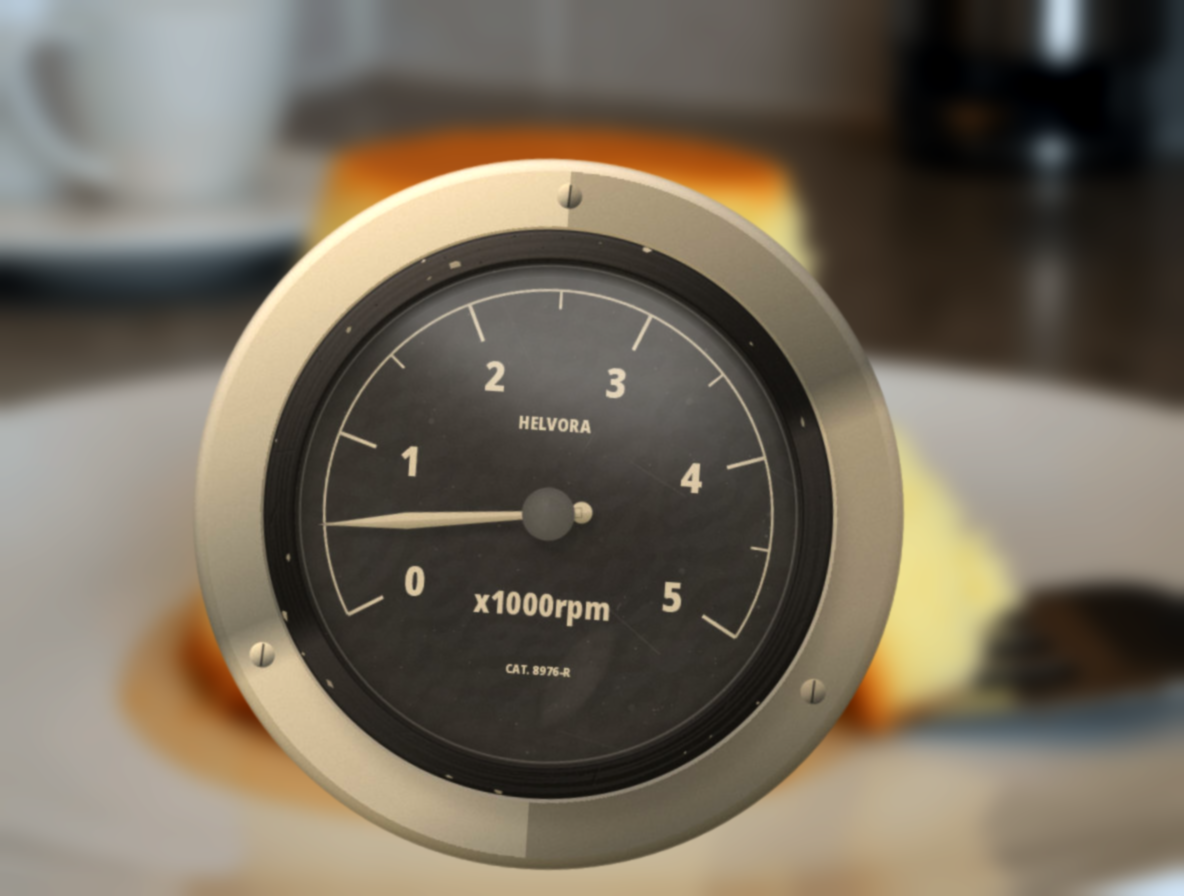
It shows 500
